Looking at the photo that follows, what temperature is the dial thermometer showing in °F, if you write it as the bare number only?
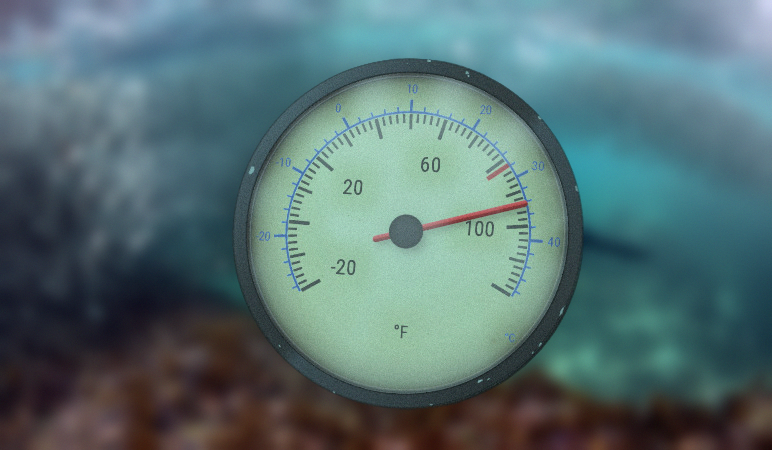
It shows 94
